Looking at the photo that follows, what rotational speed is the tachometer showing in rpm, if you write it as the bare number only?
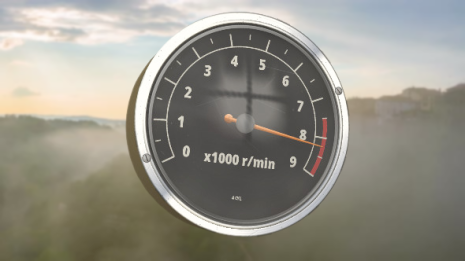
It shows 8250
